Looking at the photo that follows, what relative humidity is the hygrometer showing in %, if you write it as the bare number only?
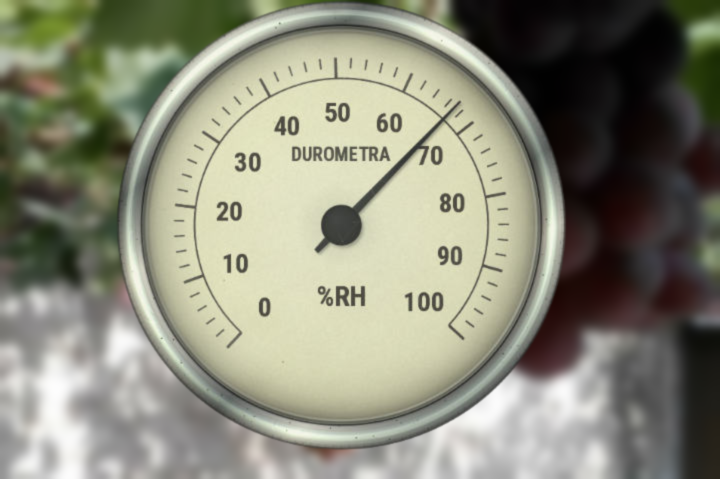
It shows 67
